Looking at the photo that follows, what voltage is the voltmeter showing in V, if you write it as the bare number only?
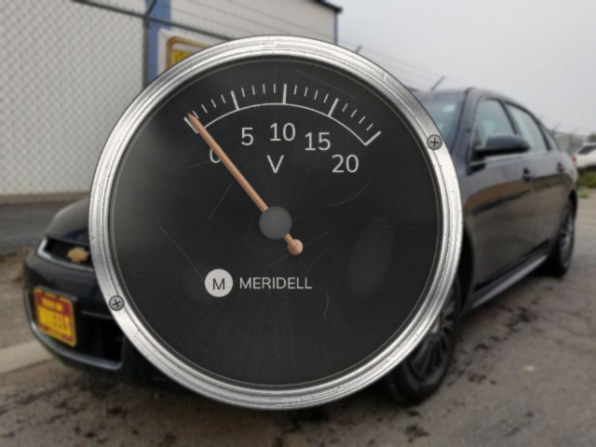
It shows 0.5
